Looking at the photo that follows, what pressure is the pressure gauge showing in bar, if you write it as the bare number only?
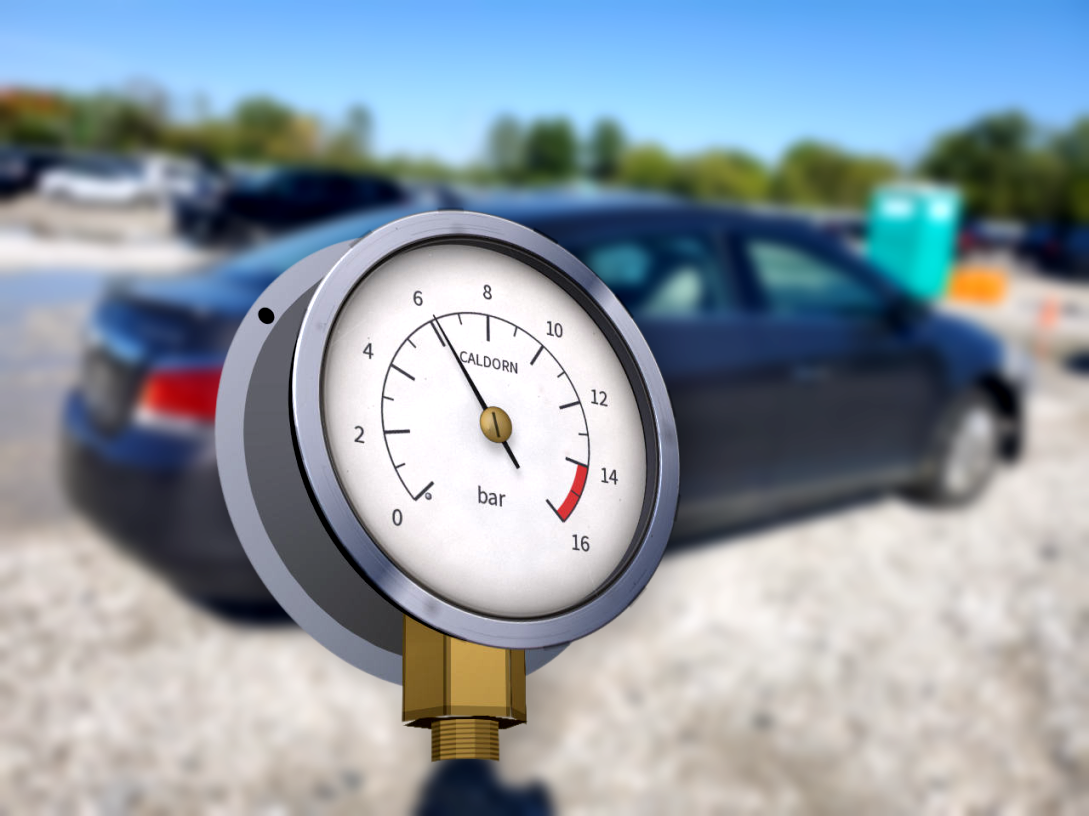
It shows 6
